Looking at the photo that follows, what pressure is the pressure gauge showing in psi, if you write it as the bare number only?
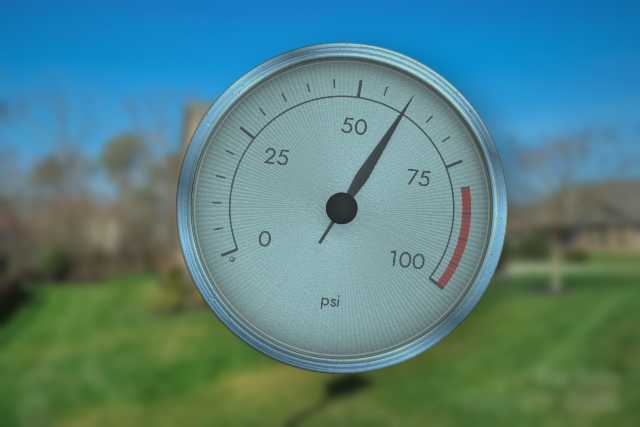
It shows 60
